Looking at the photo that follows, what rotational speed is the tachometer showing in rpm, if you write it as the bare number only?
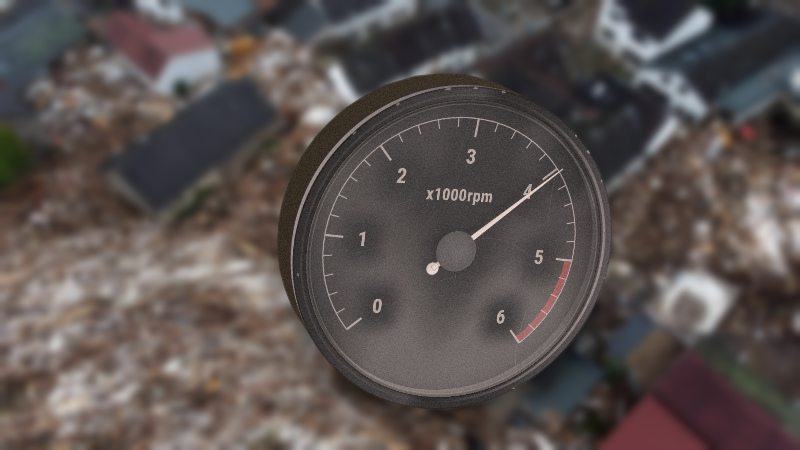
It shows 4000
